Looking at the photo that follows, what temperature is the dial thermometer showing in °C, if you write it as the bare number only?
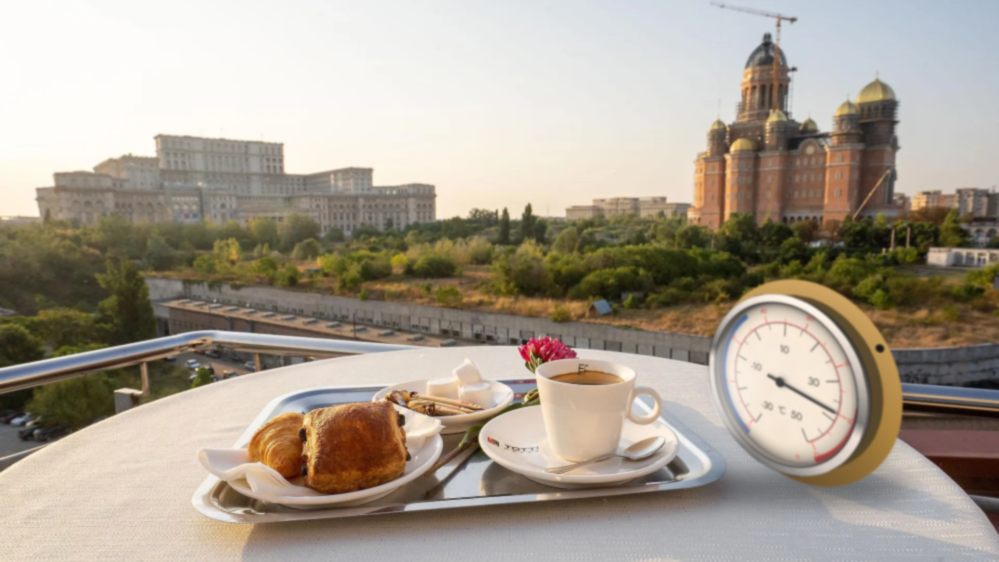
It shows 37.5
